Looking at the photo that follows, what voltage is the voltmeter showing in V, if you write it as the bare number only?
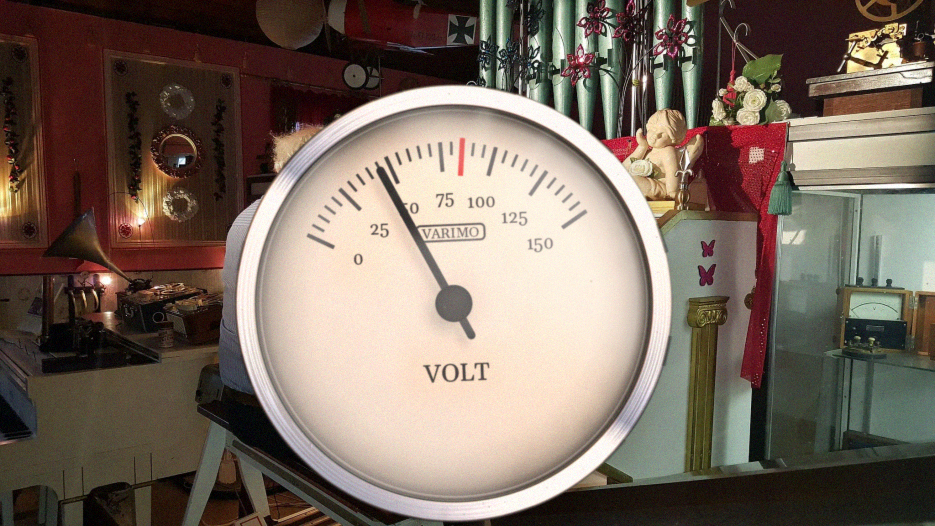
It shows 45
